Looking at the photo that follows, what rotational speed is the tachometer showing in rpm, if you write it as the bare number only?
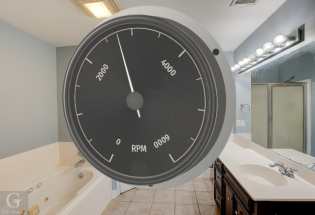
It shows 2750
